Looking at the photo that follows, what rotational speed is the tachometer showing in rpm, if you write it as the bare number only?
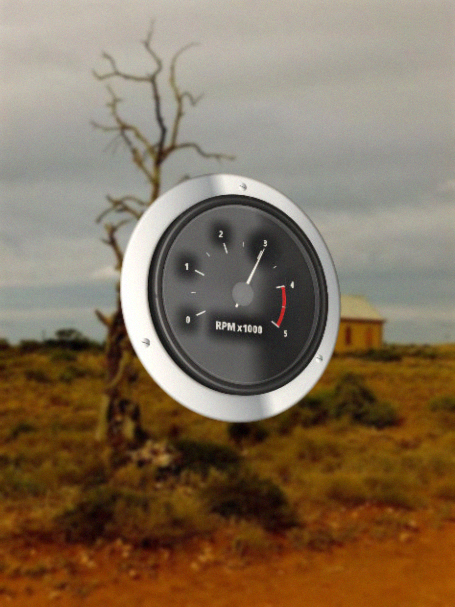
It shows 3000
